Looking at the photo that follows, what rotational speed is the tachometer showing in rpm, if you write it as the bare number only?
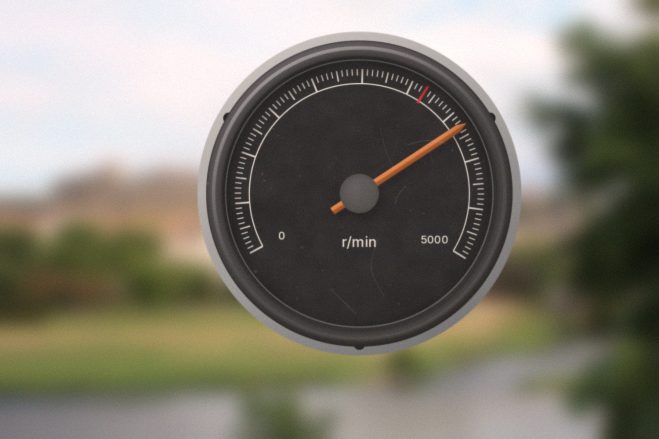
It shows 3650
